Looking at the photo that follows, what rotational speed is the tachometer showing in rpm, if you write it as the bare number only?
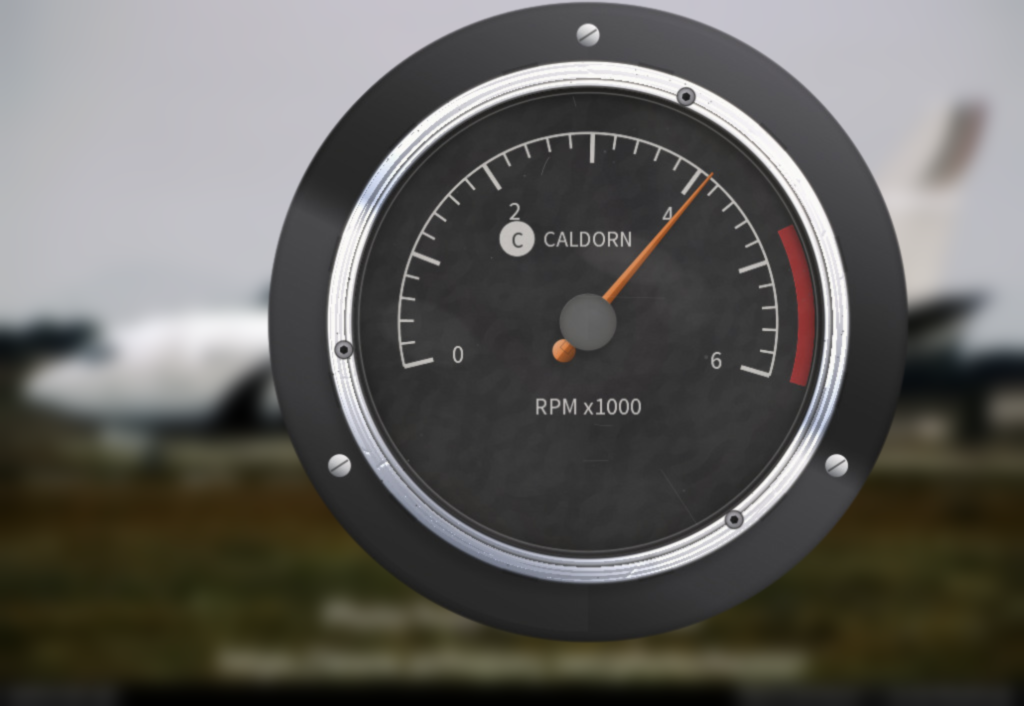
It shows 4100
